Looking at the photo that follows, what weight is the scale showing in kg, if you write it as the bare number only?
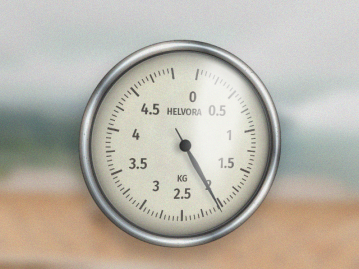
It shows 2.05
